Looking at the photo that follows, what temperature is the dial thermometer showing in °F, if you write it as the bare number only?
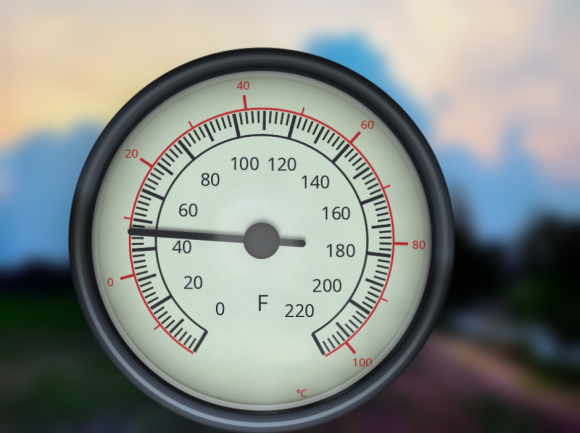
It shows 46
